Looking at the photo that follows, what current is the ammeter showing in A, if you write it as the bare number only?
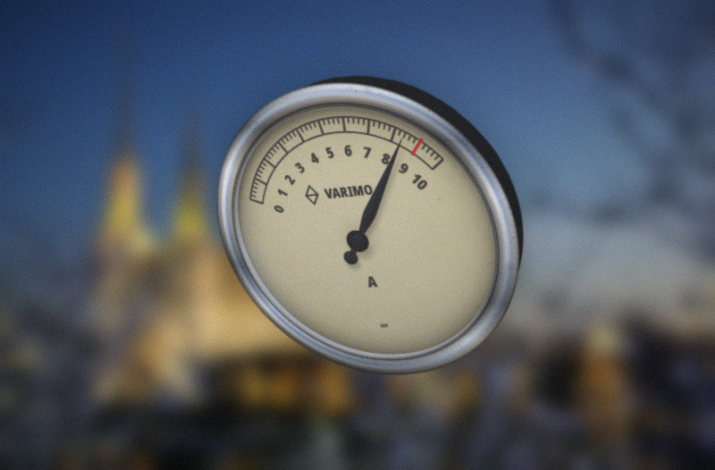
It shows 8.4
